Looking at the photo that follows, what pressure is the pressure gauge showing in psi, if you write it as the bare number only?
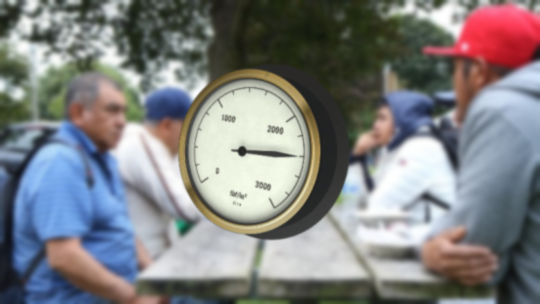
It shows 2400
